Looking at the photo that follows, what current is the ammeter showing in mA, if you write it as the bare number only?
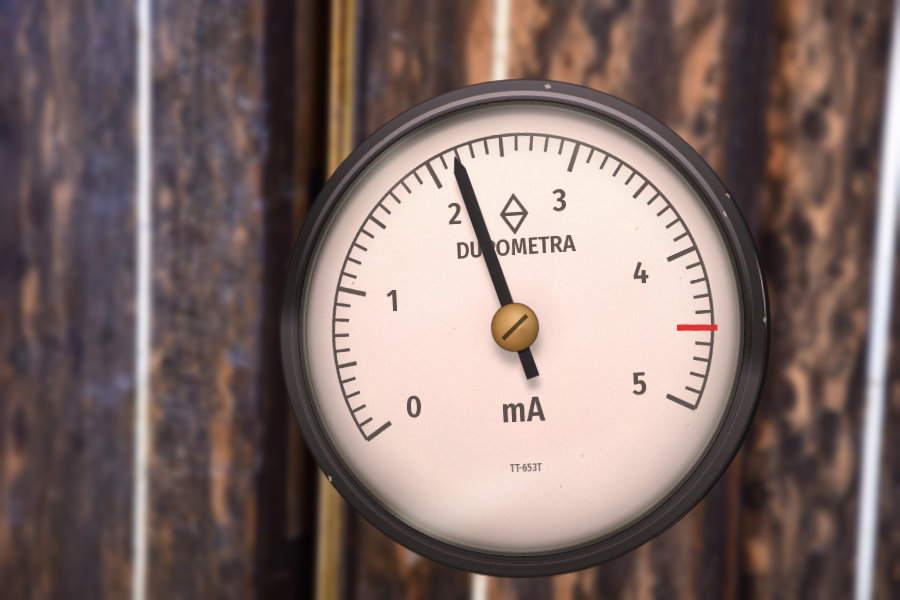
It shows 2.2
